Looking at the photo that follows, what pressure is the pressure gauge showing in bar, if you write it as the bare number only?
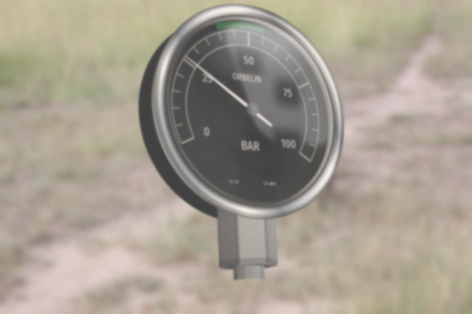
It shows 25
